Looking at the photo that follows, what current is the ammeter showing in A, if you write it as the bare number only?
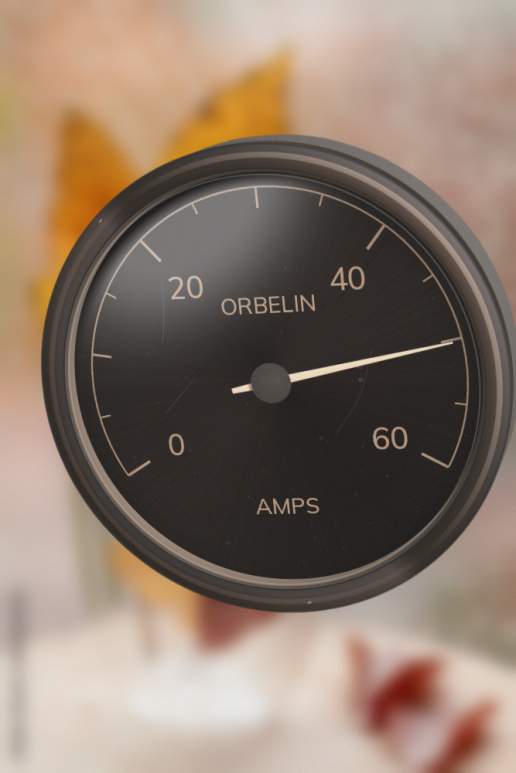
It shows 50
